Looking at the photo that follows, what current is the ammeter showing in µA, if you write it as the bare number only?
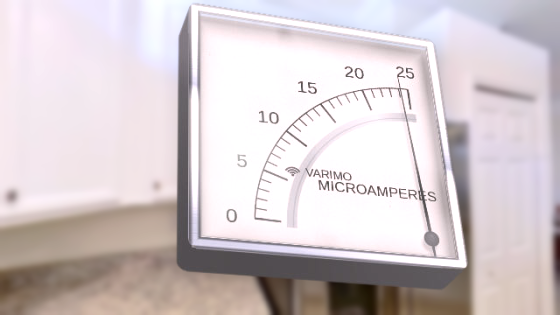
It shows 24
